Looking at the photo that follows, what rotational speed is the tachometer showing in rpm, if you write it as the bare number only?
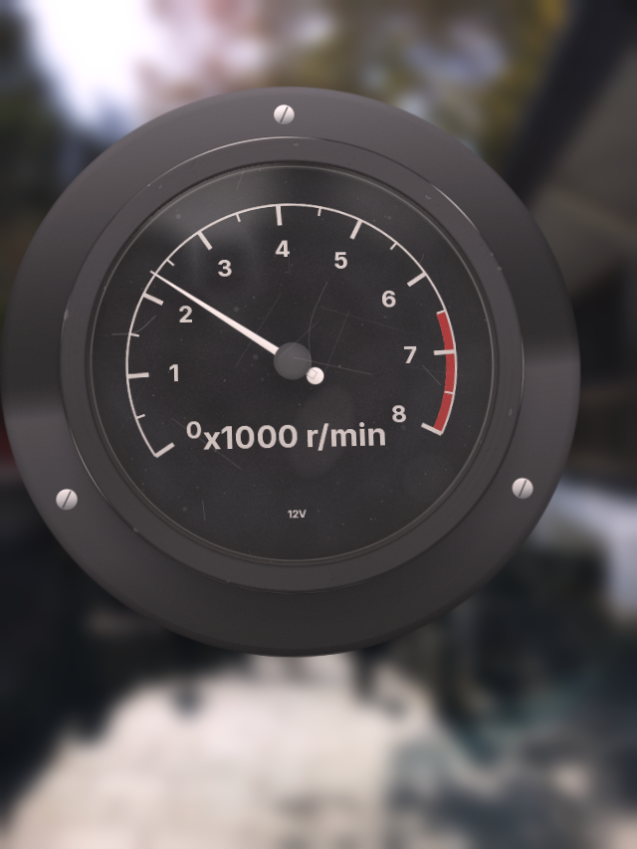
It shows 2250
